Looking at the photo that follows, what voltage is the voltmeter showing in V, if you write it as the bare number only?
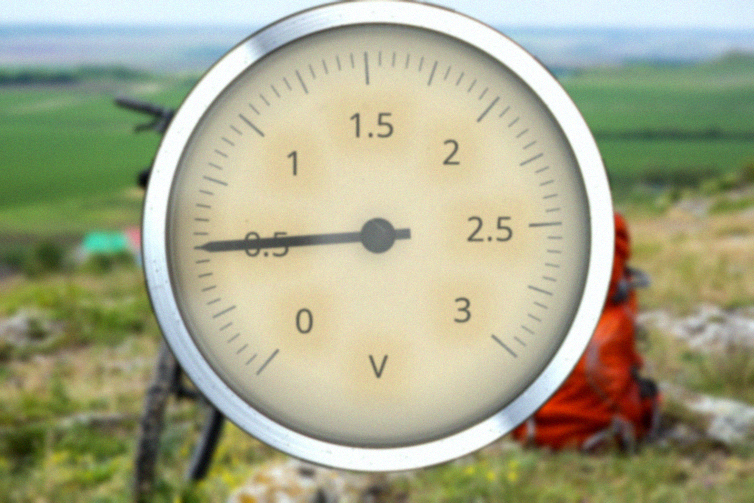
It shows 0.5
